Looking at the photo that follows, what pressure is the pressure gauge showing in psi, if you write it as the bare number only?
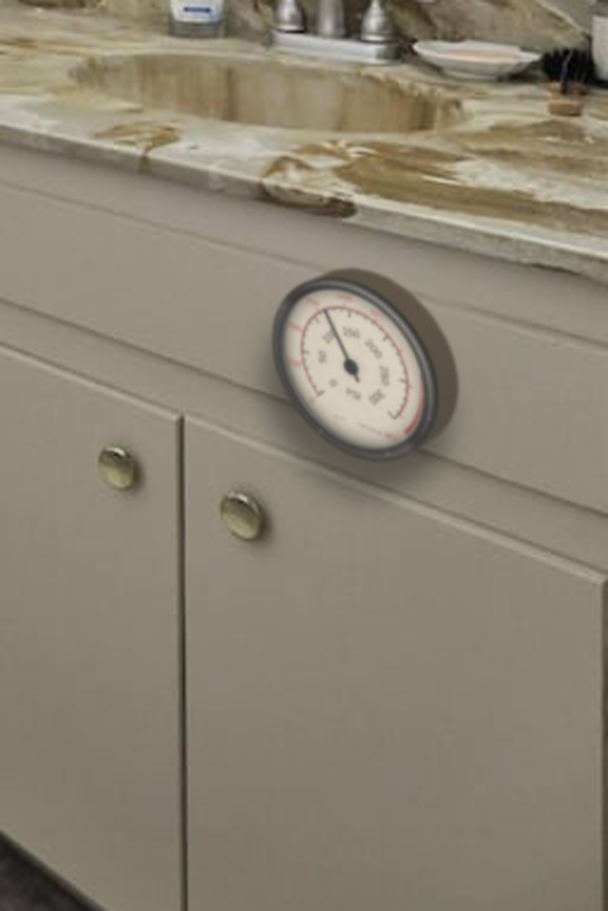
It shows 120
